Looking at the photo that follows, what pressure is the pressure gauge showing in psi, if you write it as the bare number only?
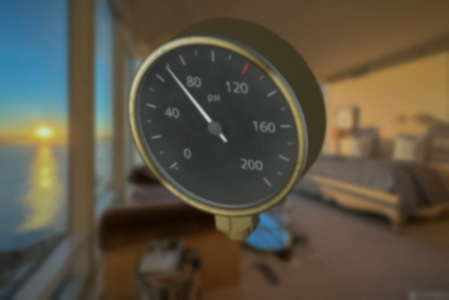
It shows 70
